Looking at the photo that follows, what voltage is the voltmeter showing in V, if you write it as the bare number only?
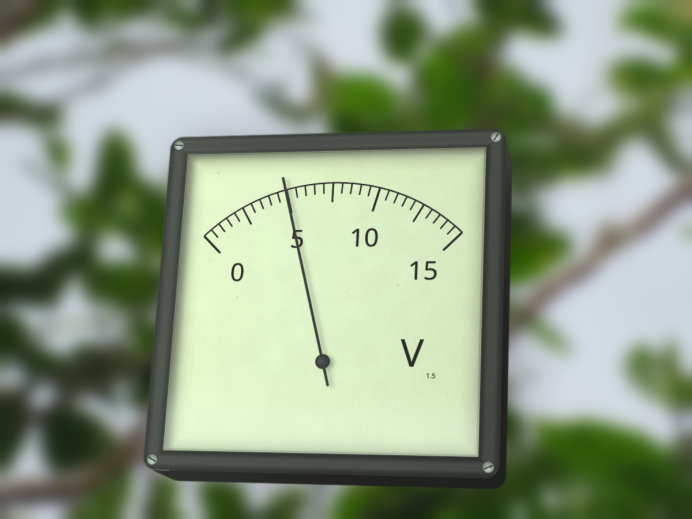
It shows 5
